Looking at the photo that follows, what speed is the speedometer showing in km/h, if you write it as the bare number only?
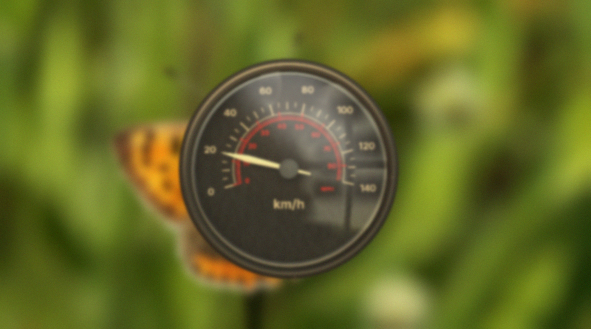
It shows 20
